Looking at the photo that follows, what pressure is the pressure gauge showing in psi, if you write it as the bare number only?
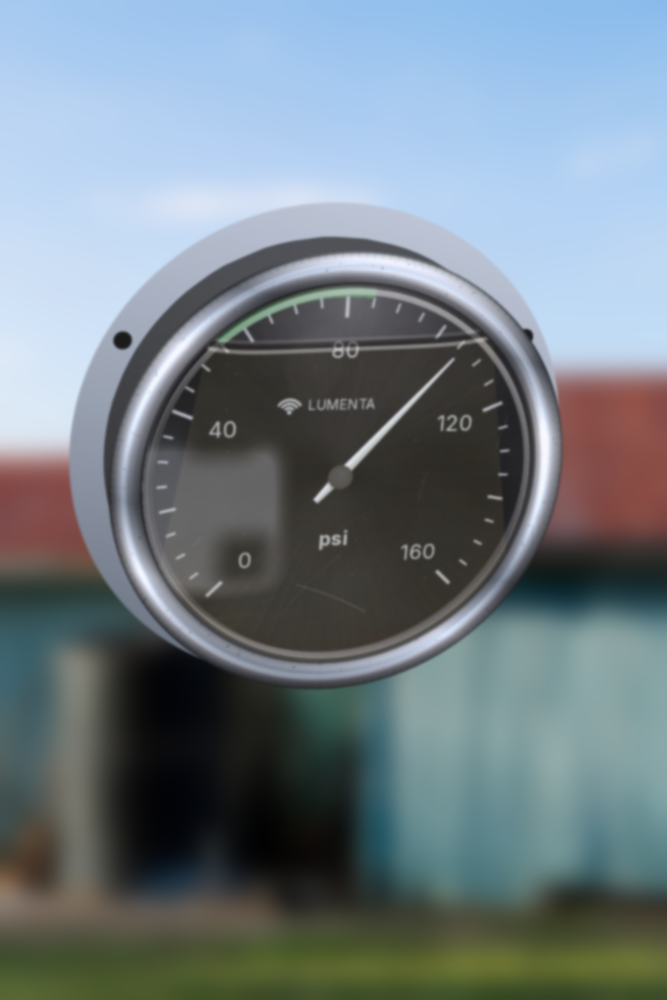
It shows 105
